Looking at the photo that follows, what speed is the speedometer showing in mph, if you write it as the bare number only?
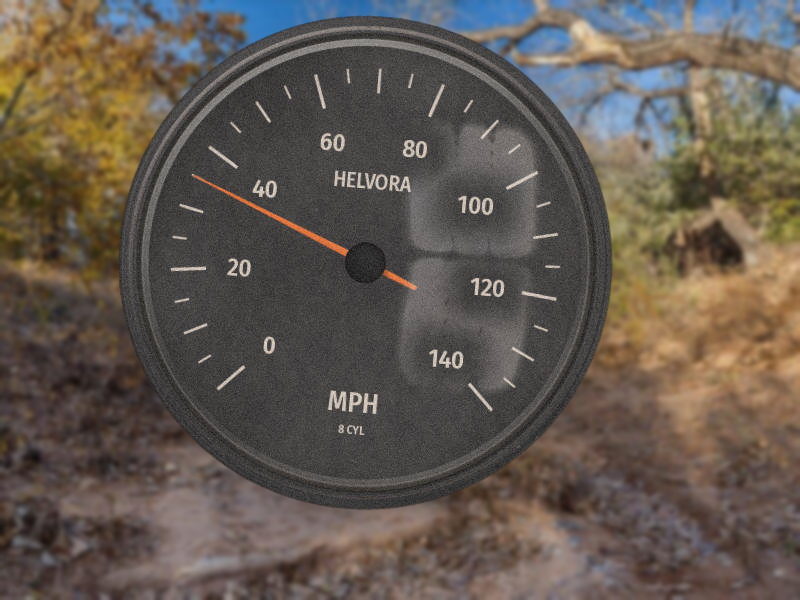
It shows 35
